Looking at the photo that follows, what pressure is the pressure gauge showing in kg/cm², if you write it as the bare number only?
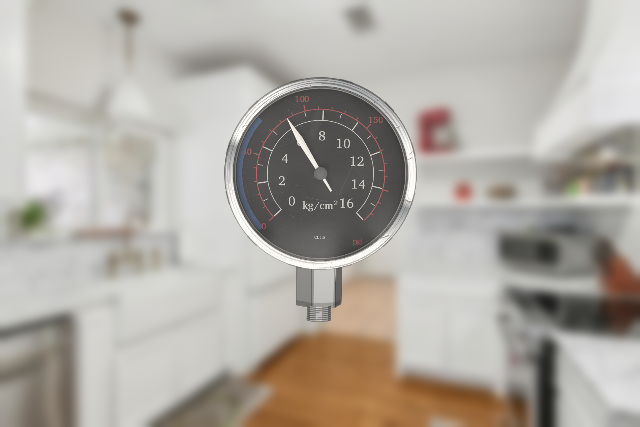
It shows 6
